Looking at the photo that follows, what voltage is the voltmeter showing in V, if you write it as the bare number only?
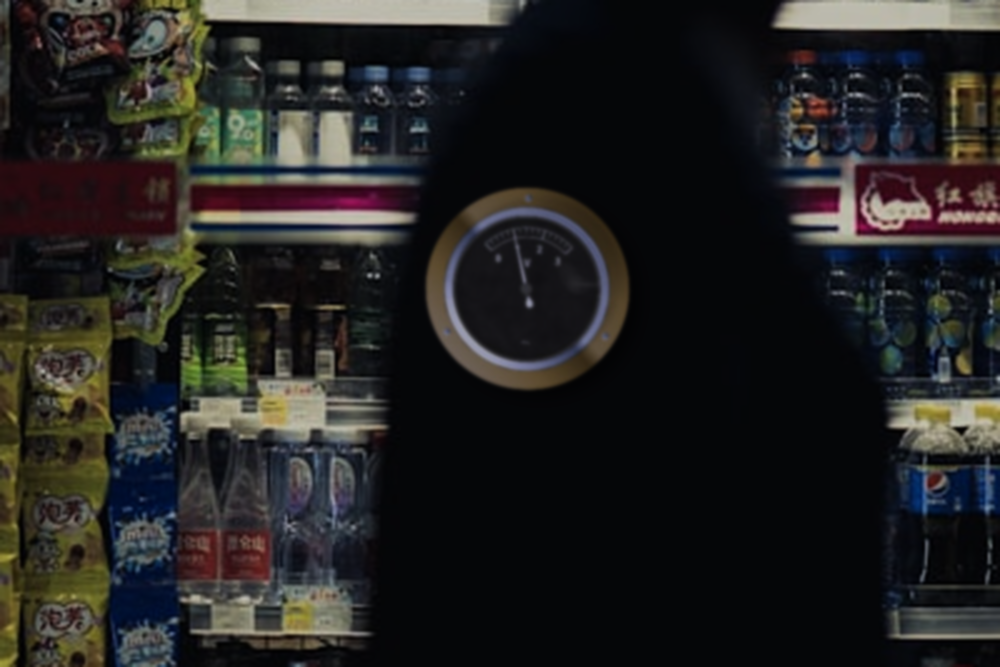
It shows 1
